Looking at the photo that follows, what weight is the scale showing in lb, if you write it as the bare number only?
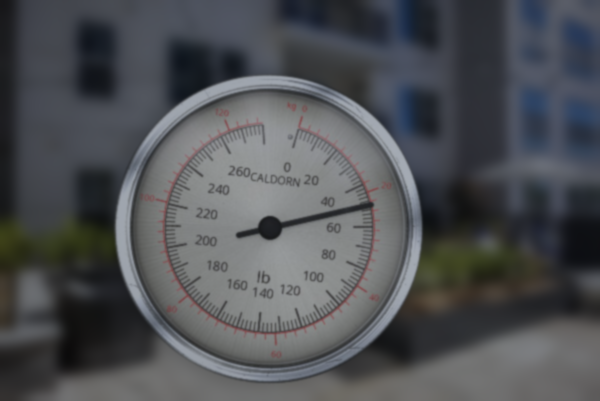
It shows 50
